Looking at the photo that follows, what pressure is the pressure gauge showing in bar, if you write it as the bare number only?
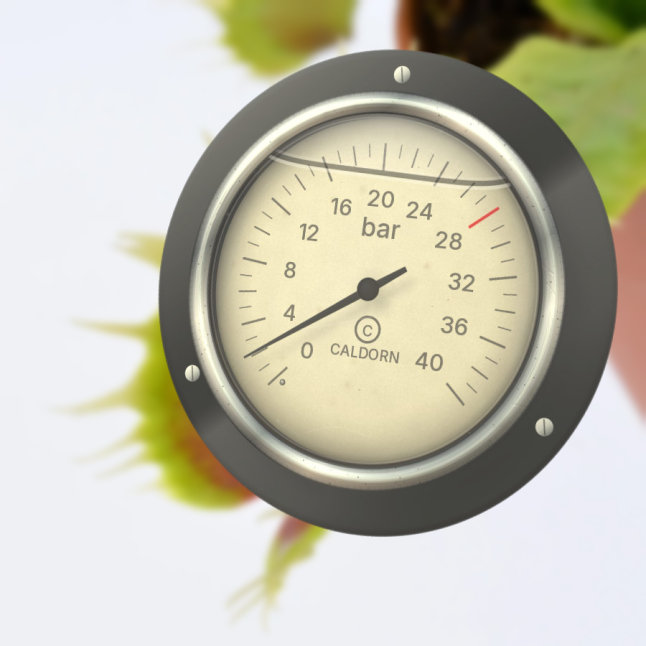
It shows 2
